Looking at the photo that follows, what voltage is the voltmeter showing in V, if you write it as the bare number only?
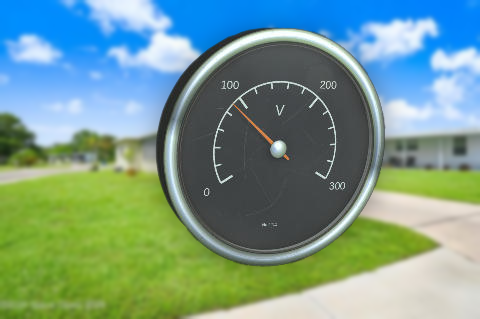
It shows 90
